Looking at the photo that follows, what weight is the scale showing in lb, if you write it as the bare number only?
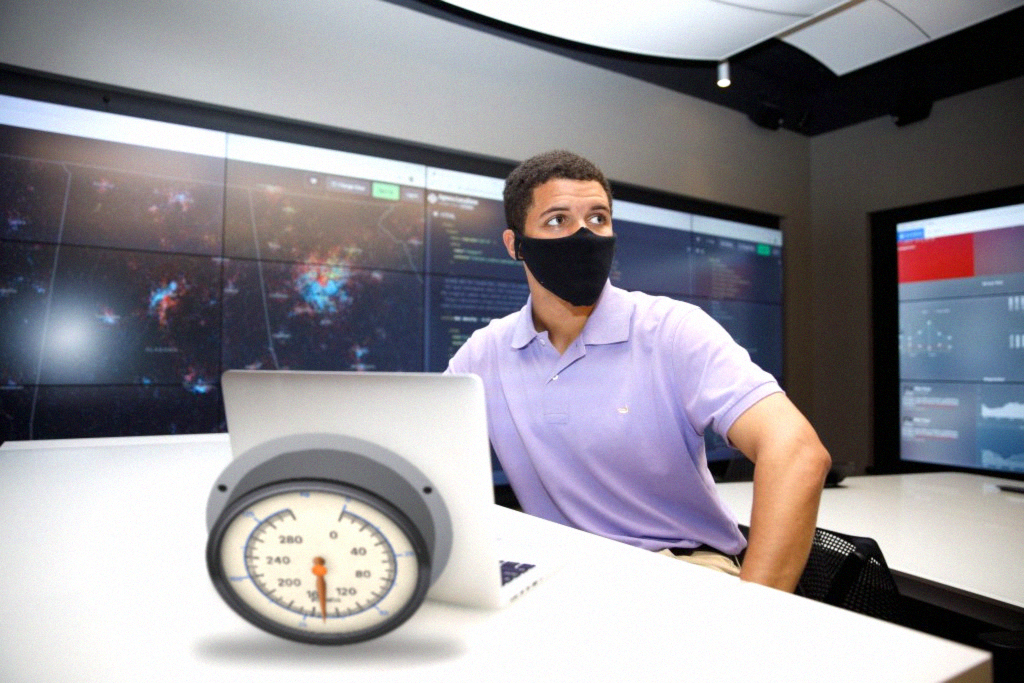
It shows 150
